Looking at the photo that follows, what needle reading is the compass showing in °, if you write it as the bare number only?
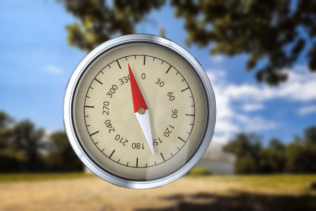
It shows 340
